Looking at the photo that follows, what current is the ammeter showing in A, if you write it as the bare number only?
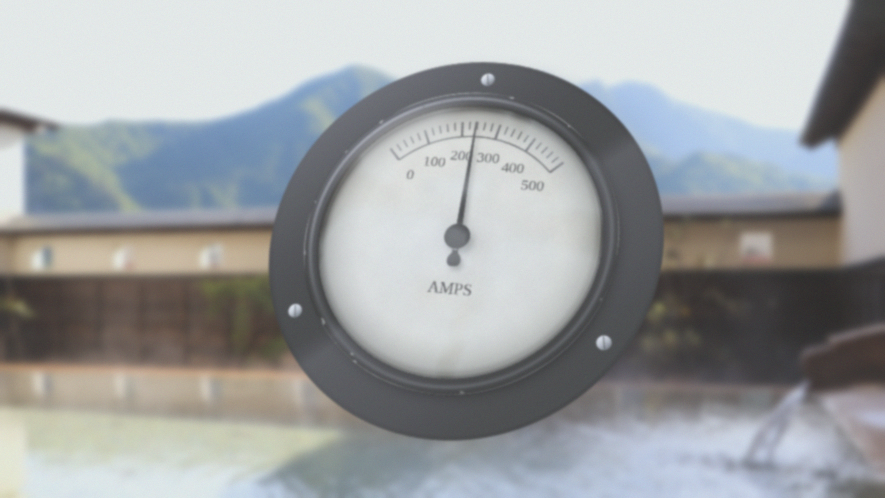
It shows 240
